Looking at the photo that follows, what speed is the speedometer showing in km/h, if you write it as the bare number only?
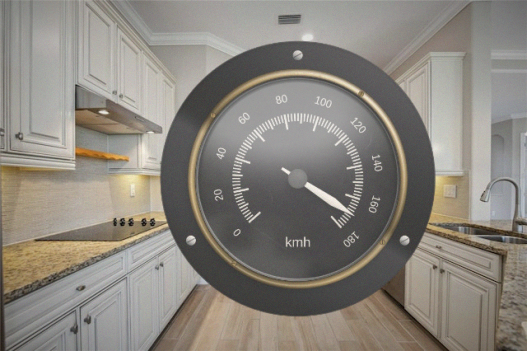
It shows 170
